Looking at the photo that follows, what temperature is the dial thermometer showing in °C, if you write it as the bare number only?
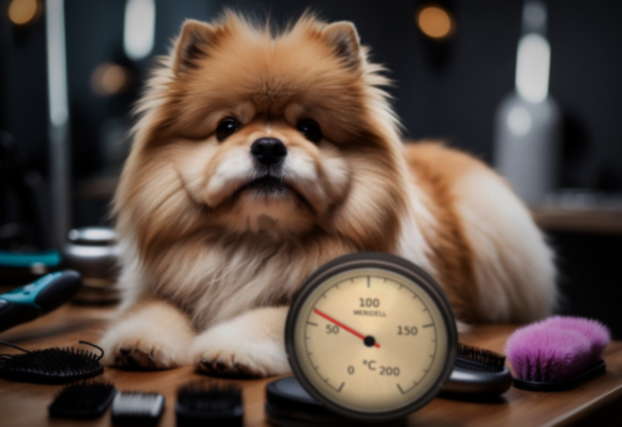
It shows 60
